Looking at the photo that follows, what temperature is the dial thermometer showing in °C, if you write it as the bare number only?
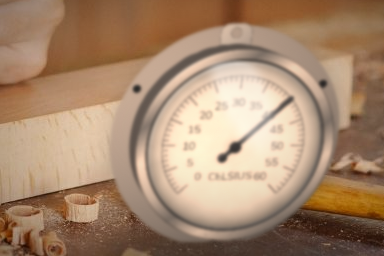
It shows 40
